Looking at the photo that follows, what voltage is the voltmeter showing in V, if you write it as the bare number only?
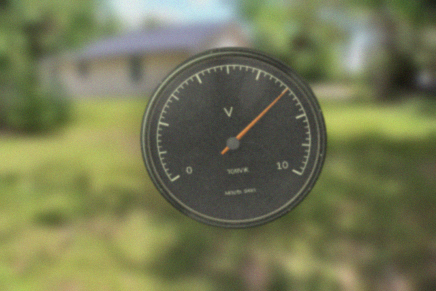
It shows 7
